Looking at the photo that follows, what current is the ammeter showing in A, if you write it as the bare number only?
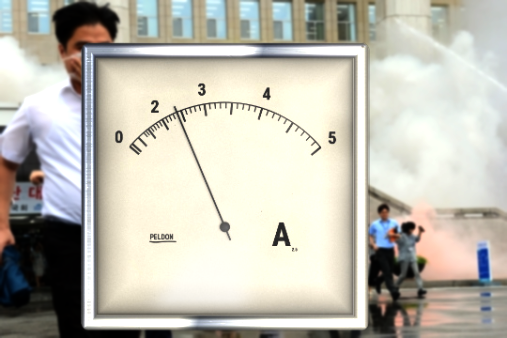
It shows 2.4
